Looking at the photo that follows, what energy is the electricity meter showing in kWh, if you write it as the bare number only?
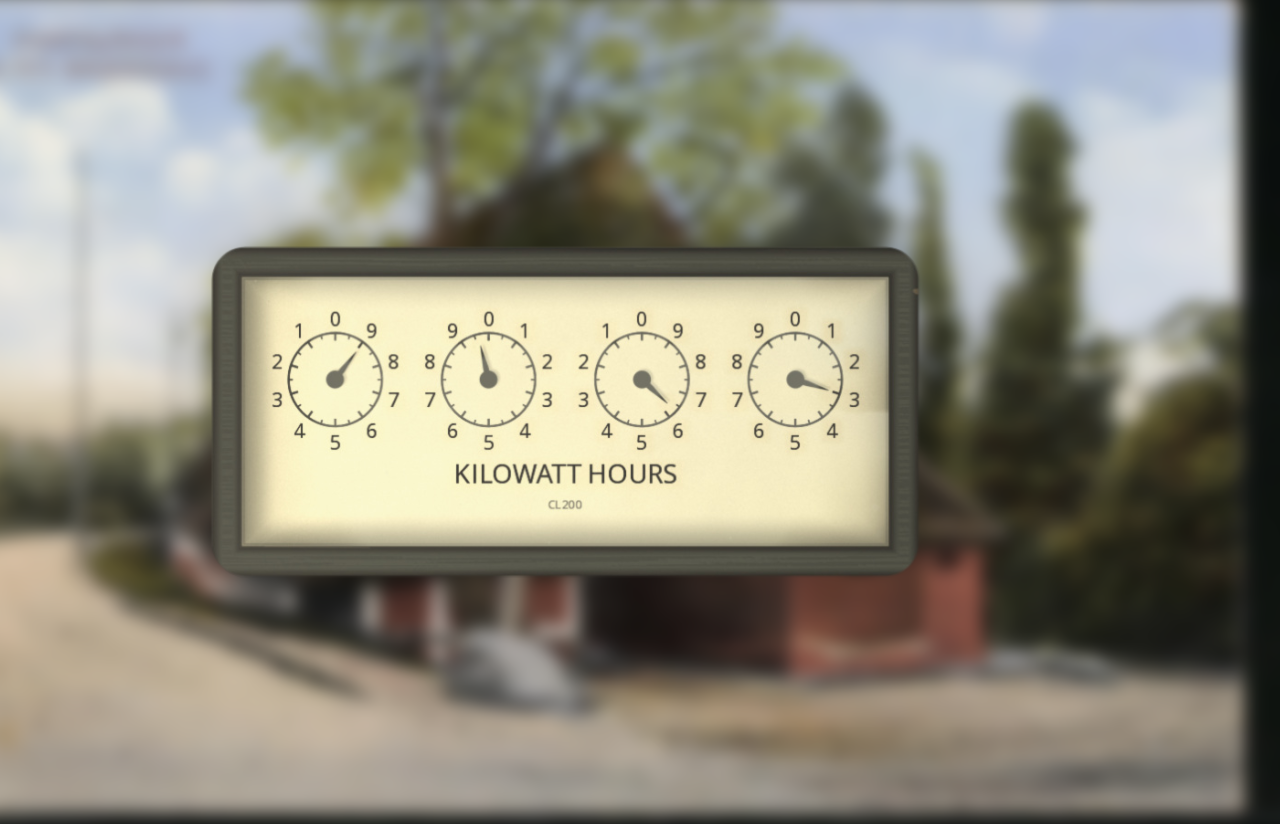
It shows 8963
